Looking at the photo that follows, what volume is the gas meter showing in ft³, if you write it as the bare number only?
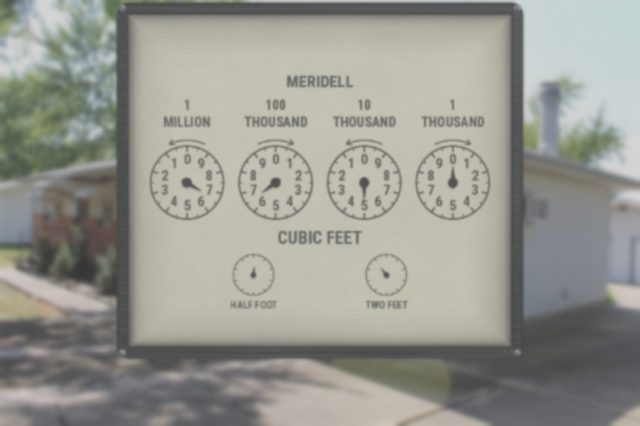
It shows 665000
